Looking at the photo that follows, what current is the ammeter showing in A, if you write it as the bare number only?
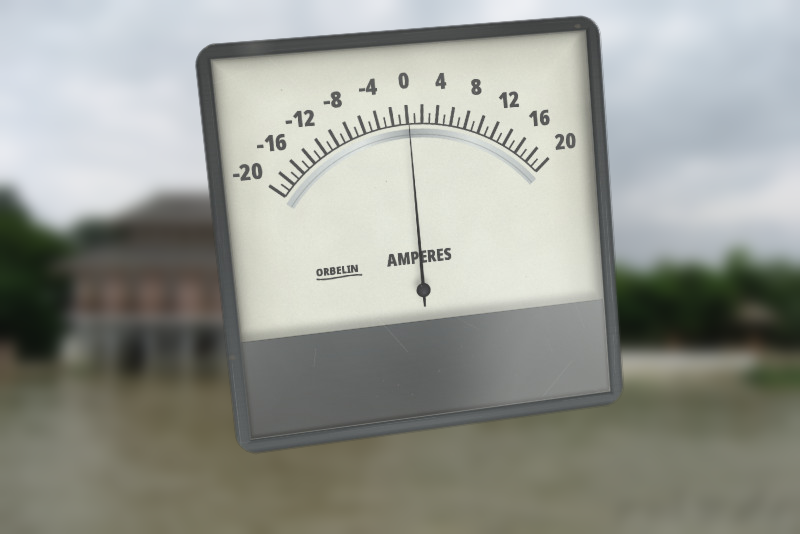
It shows 0
